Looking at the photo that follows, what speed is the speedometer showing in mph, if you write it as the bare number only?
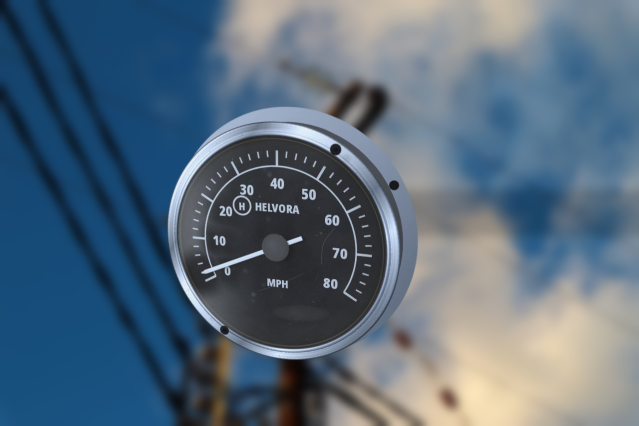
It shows 2
